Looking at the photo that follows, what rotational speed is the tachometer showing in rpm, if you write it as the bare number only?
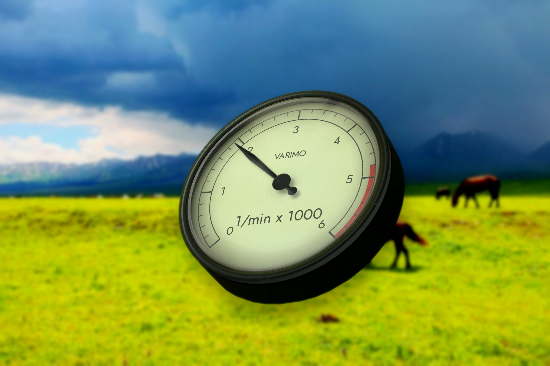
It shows 1900
